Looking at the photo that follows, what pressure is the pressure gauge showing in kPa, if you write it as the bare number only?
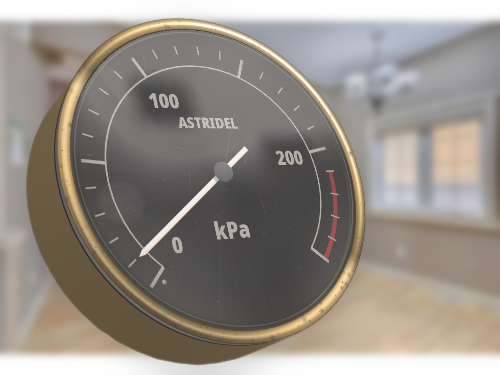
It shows 10
